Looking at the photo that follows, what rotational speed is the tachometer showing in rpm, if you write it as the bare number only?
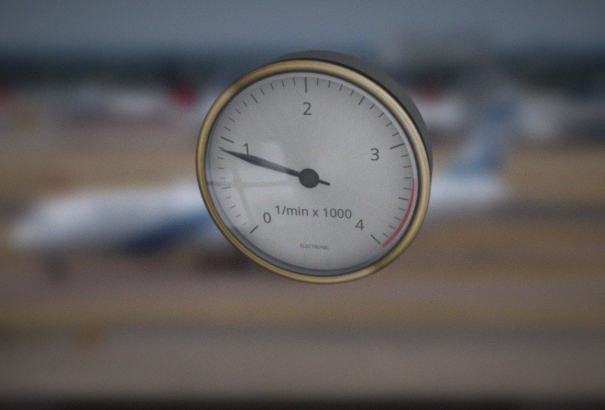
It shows 900
